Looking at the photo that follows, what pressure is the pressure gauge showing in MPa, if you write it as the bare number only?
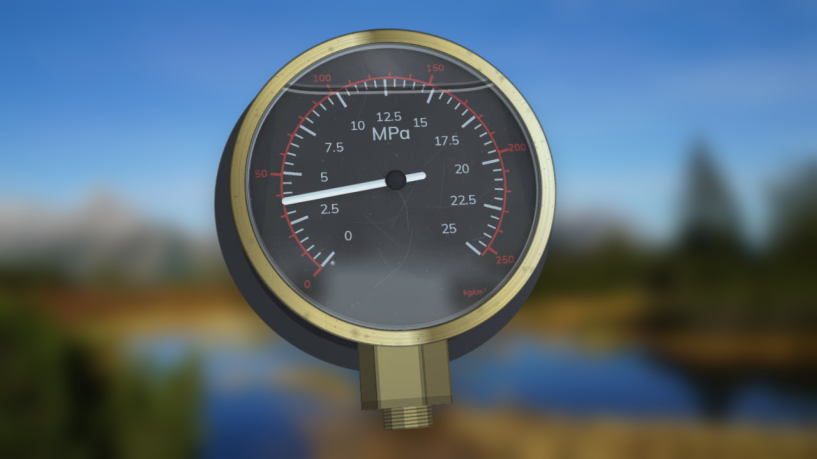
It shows 3.5
